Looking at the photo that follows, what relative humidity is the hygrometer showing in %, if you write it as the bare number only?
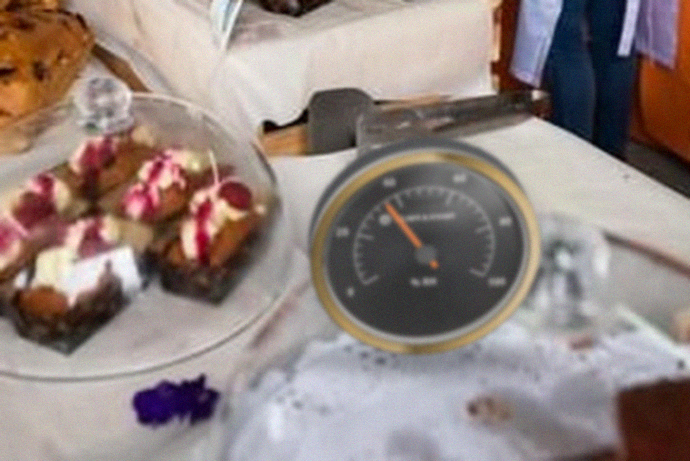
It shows 36
